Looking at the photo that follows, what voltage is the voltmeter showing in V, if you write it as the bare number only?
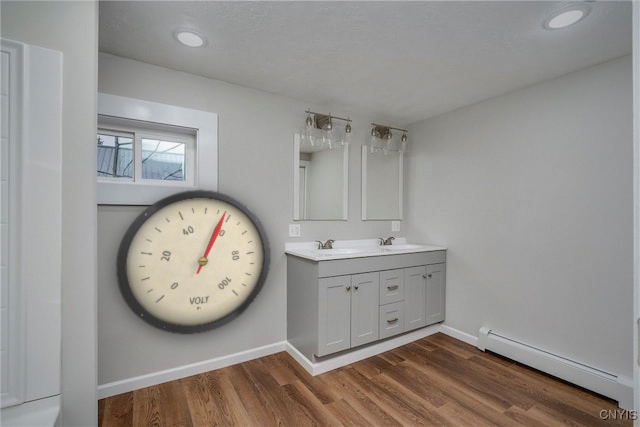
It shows 57.5
